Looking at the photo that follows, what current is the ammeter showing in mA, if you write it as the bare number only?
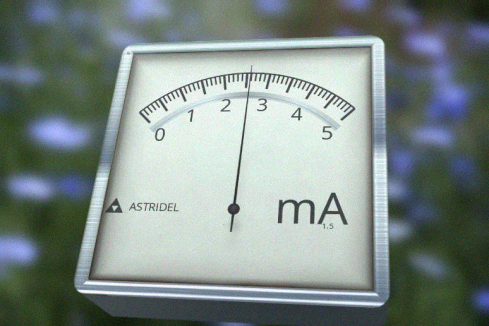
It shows 2.6
